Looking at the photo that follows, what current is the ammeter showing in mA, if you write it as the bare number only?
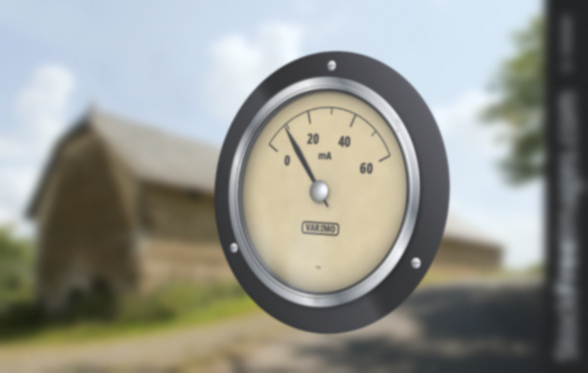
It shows 10
